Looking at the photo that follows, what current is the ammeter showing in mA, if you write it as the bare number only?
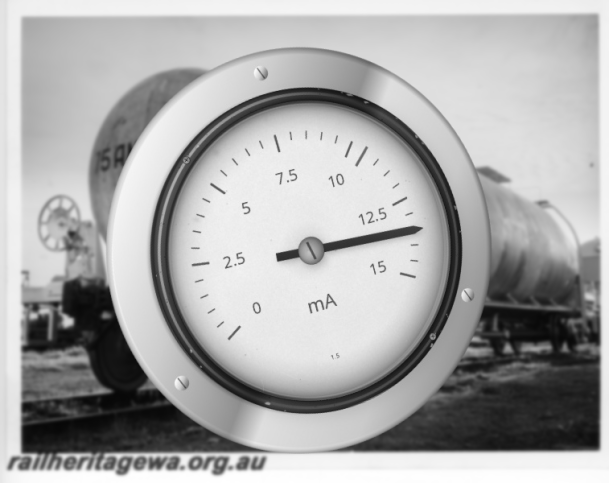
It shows 13.5
